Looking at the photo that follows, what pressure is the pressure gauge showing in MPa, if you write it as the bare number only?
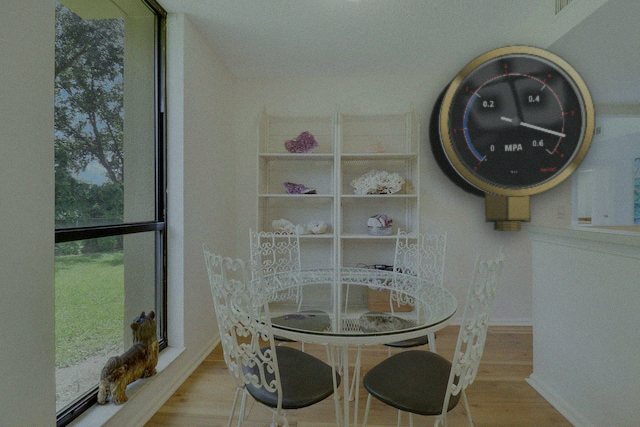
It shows 0.55
